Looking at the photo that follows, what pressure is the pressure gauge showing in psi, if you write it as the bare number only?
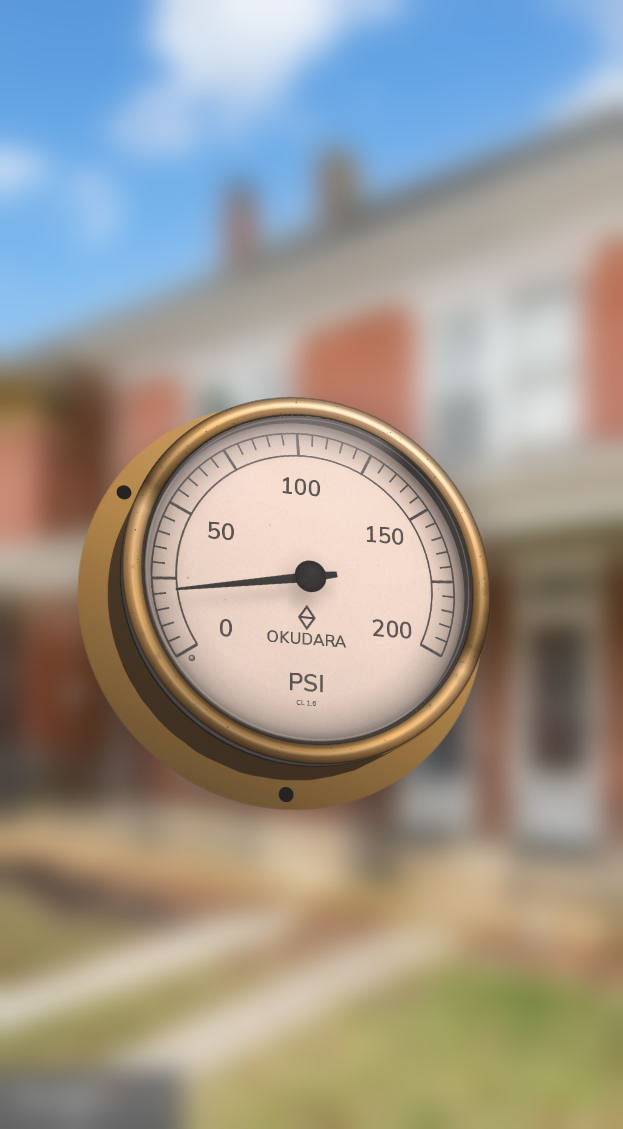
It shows 20
